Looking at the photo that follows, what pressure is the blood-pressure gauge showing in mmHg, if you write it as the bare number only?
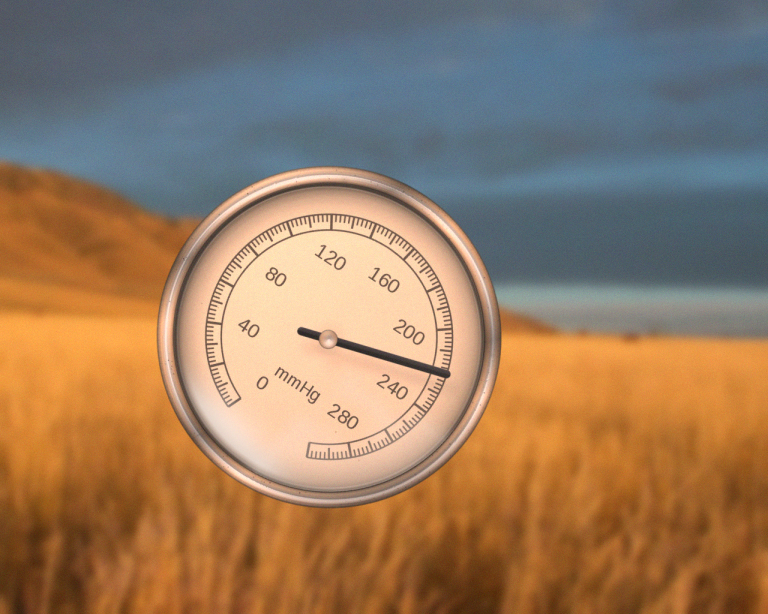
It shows 220
